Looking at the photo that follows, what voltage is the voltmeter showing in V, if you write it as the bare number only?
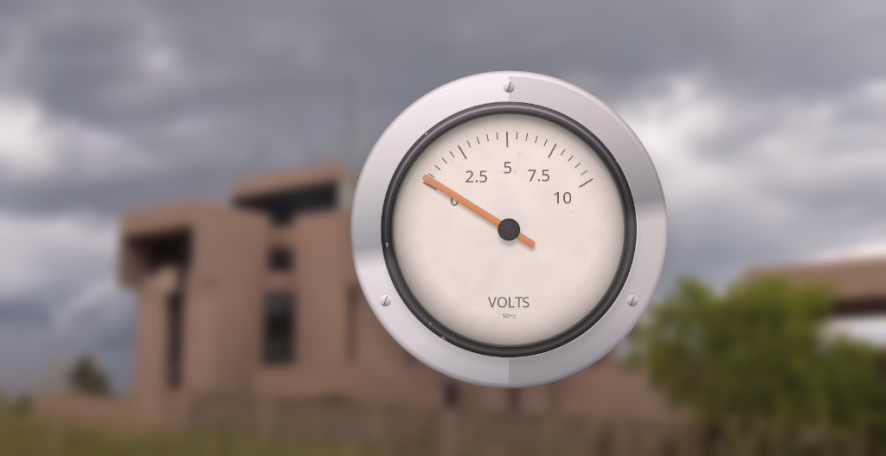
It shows 0.25
